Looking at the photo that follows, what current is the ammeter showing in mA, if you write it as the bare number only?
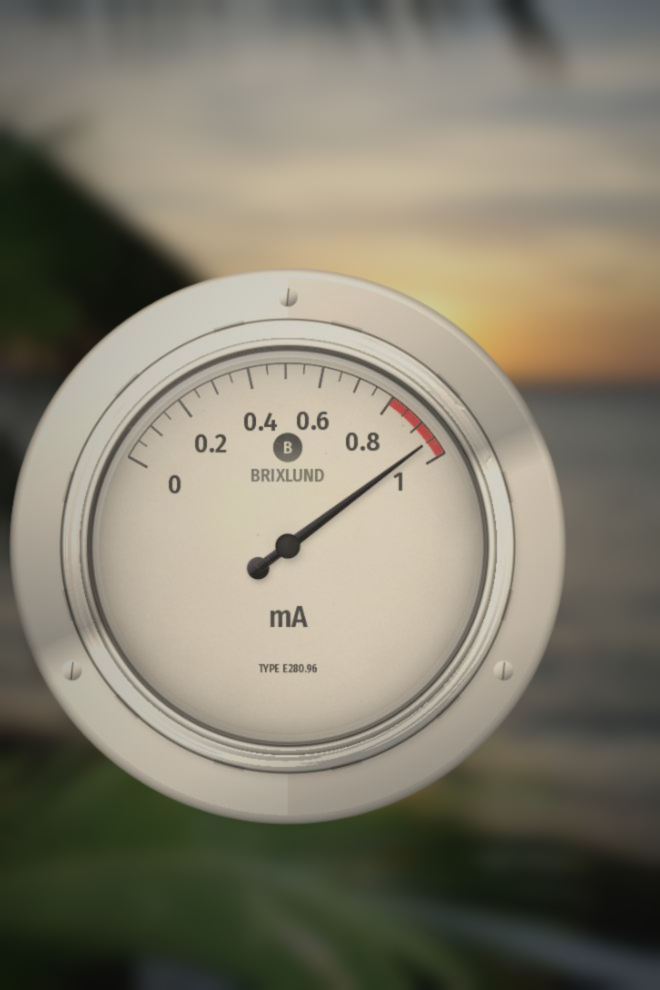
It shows 0.95
